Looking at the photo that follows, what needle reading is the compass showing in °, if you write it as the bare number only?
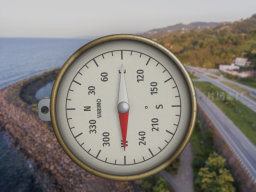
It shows 270
